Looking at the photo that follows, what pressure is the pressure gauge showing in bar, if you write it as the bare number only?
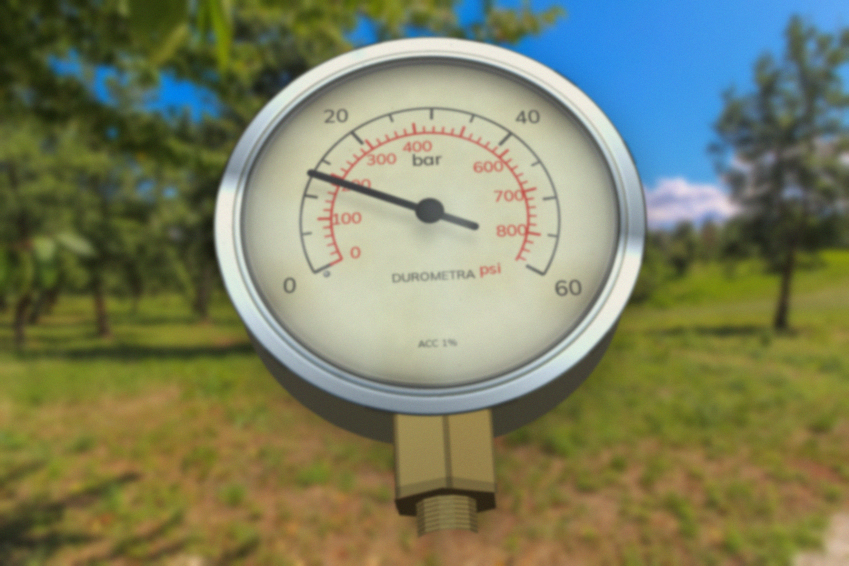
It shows 12.5
